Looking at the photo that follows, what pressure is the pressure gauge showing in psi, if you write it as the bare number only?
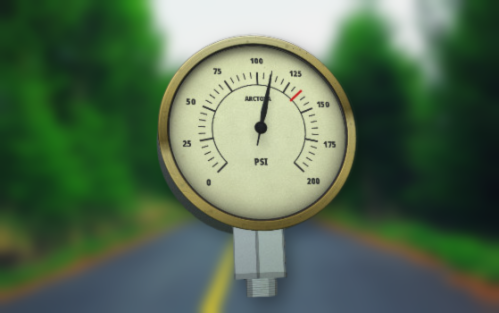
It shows 110
